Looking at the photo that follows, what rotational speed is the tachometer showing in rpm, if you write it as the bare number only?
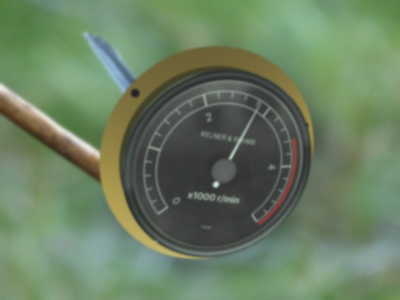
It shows 2800
